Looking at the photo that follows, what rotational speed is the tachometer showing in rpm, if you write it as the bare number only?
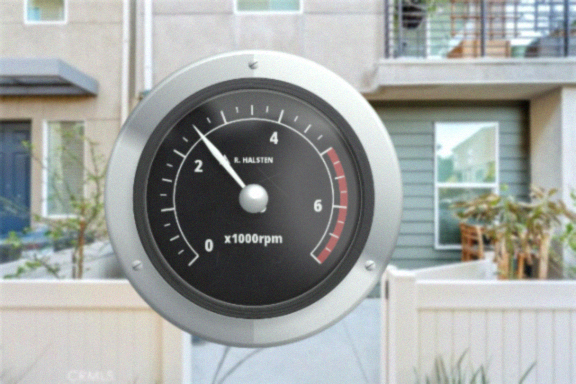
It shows 2500
